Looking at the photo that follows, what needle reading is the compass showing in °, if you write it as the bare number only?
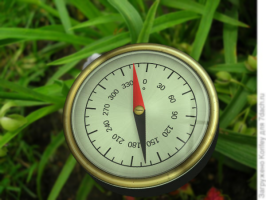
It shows 345
